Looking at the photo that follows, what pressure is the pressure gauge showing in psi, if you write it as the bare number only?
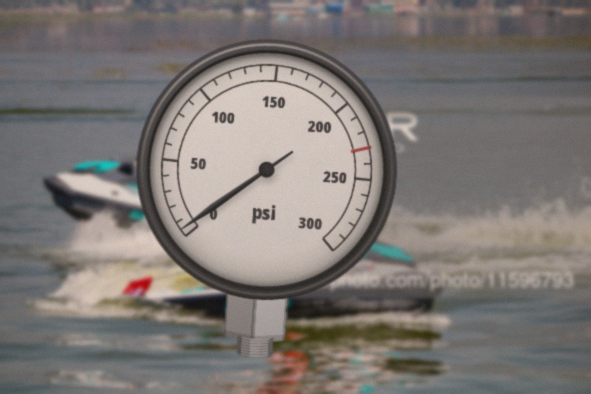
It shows 5
